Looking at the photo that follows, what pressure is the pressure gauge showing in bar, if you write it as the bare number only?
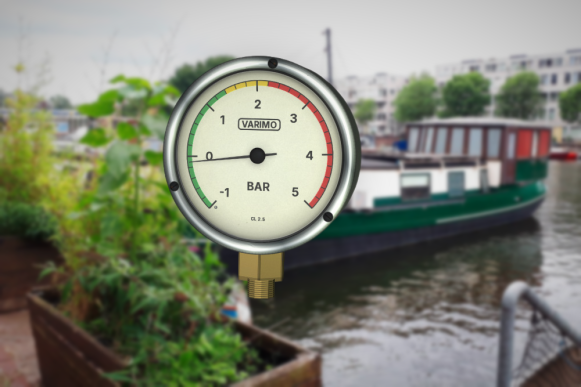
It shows -0.1
